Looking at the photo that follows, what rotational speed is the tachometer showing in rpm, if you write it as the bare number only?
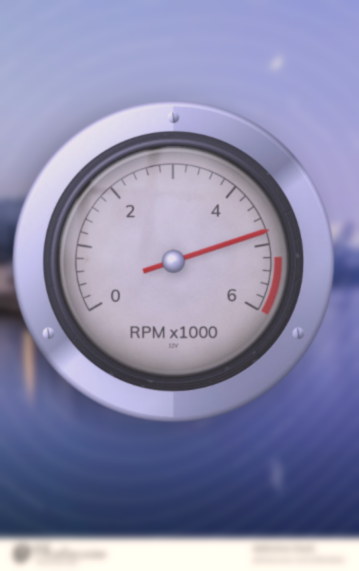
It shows 4800
